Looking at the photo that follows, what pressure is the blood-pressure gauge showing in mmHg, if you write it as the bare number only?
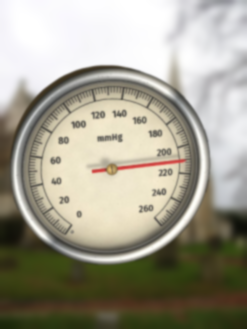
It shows 210
